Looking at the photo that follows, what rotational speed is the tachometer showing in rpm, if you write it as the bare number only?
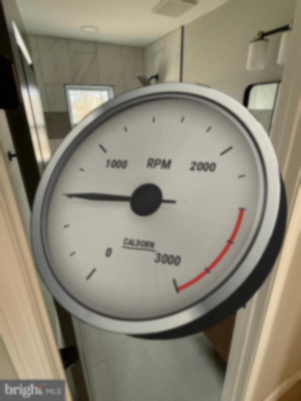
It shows 600
